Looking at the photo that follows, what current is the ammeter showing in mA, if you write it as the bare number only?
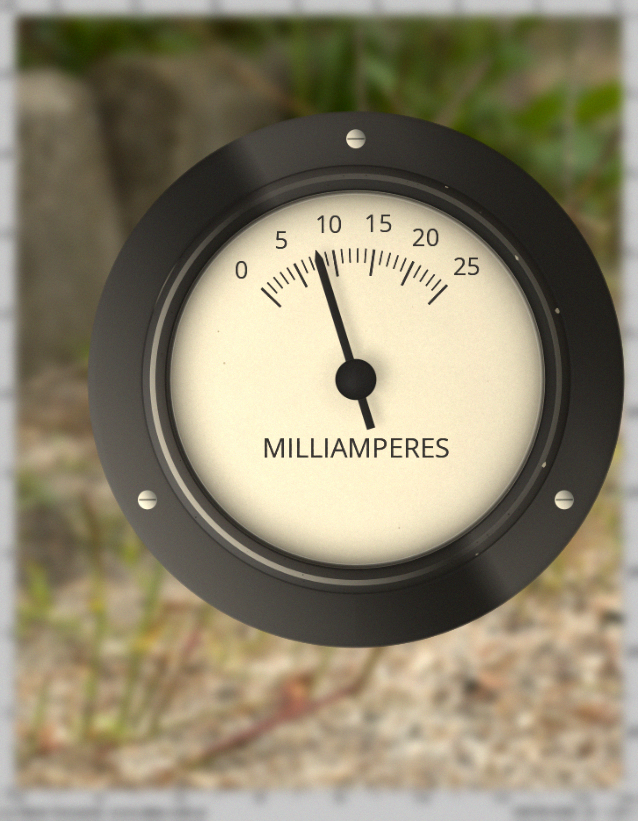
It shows 8
